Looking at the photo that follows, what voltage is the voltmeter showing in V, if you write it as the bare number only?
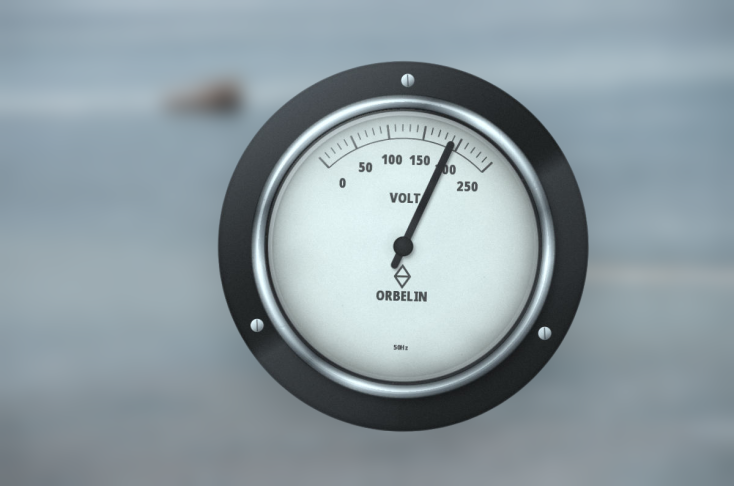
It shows 190
